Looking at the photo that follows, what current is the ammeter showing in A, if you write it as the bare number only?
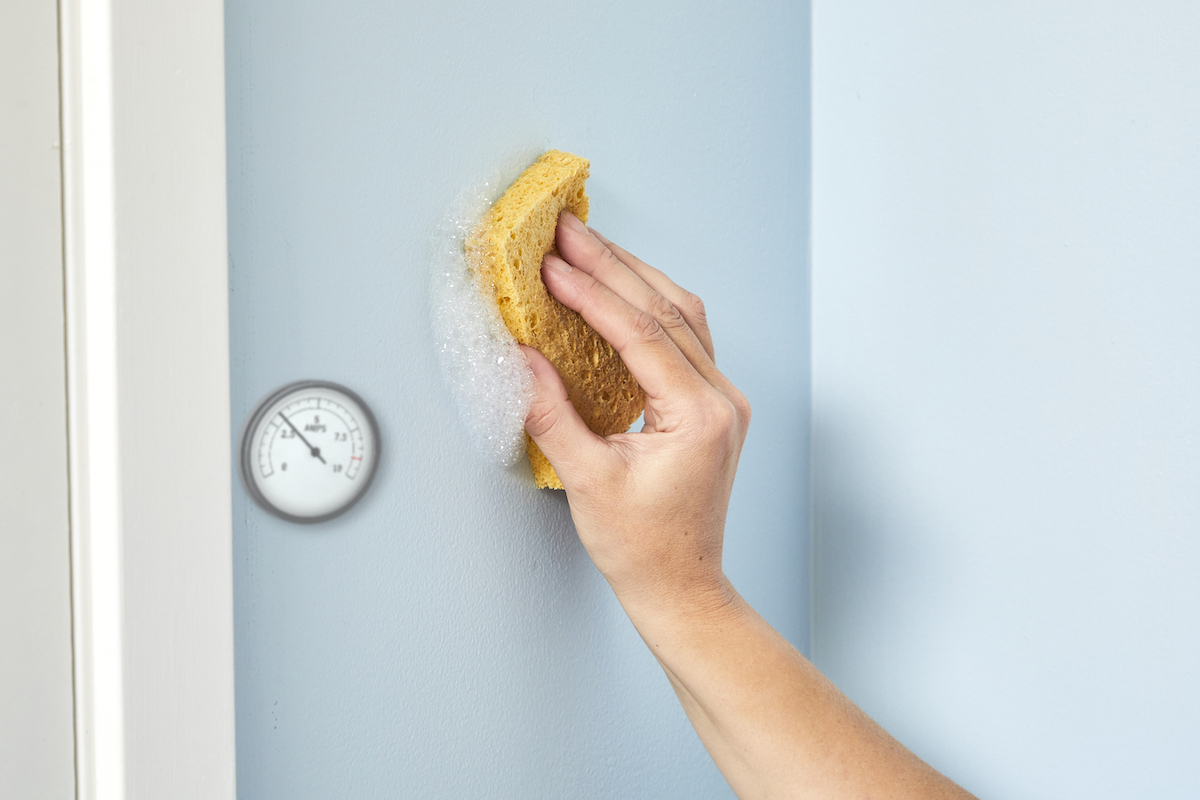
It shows 3
